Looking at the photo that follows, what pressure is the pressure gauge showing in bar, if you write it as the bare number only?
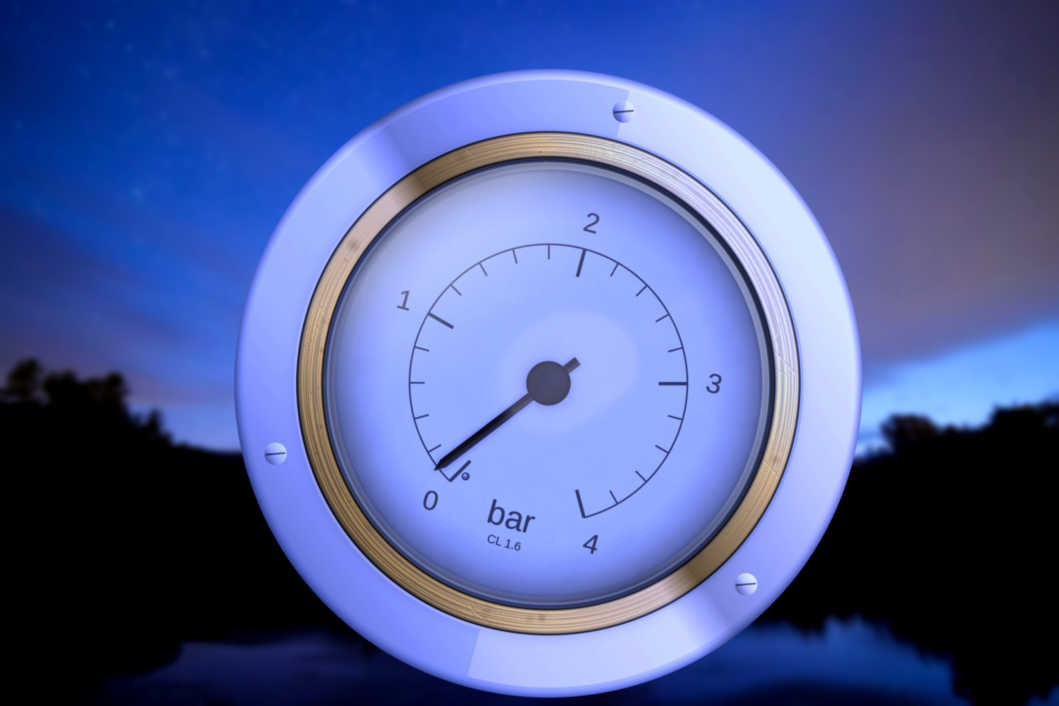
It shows 0.1
